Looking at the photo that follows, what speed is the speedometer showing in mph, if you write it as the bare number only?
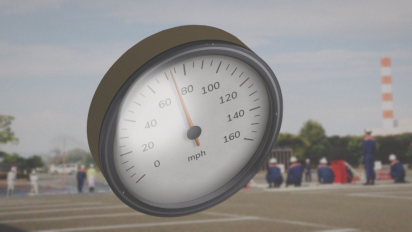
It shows 72.5
